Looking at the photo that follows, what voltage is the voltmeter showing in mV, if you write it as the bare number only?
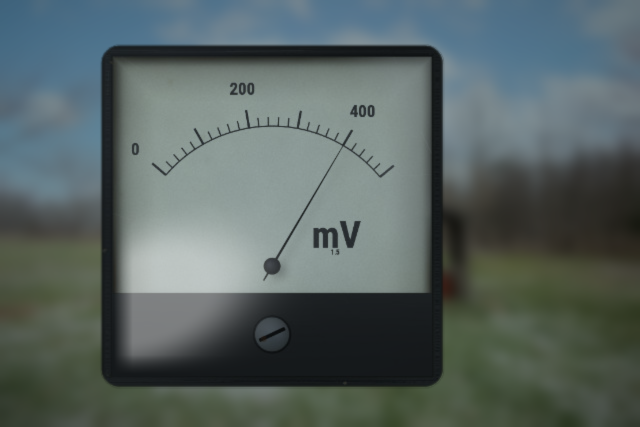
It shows 400
